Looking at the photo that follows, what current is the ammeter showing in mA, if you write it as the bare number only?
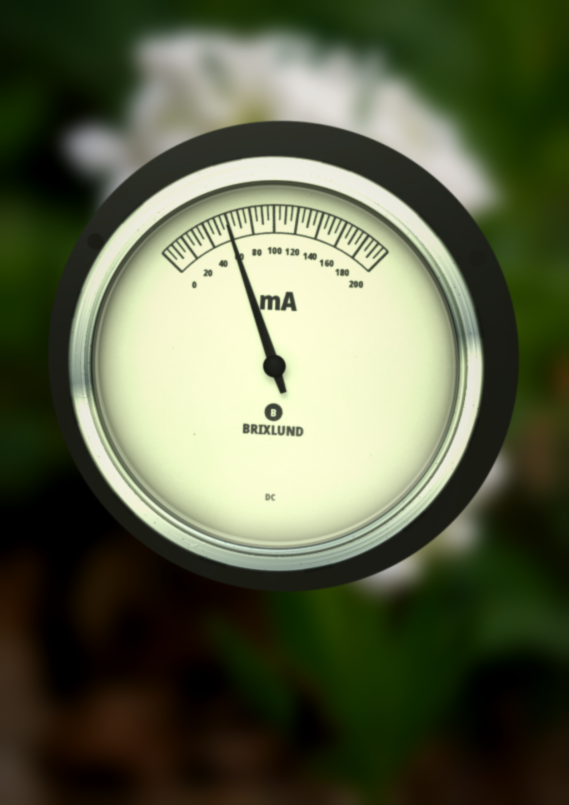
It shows 60
